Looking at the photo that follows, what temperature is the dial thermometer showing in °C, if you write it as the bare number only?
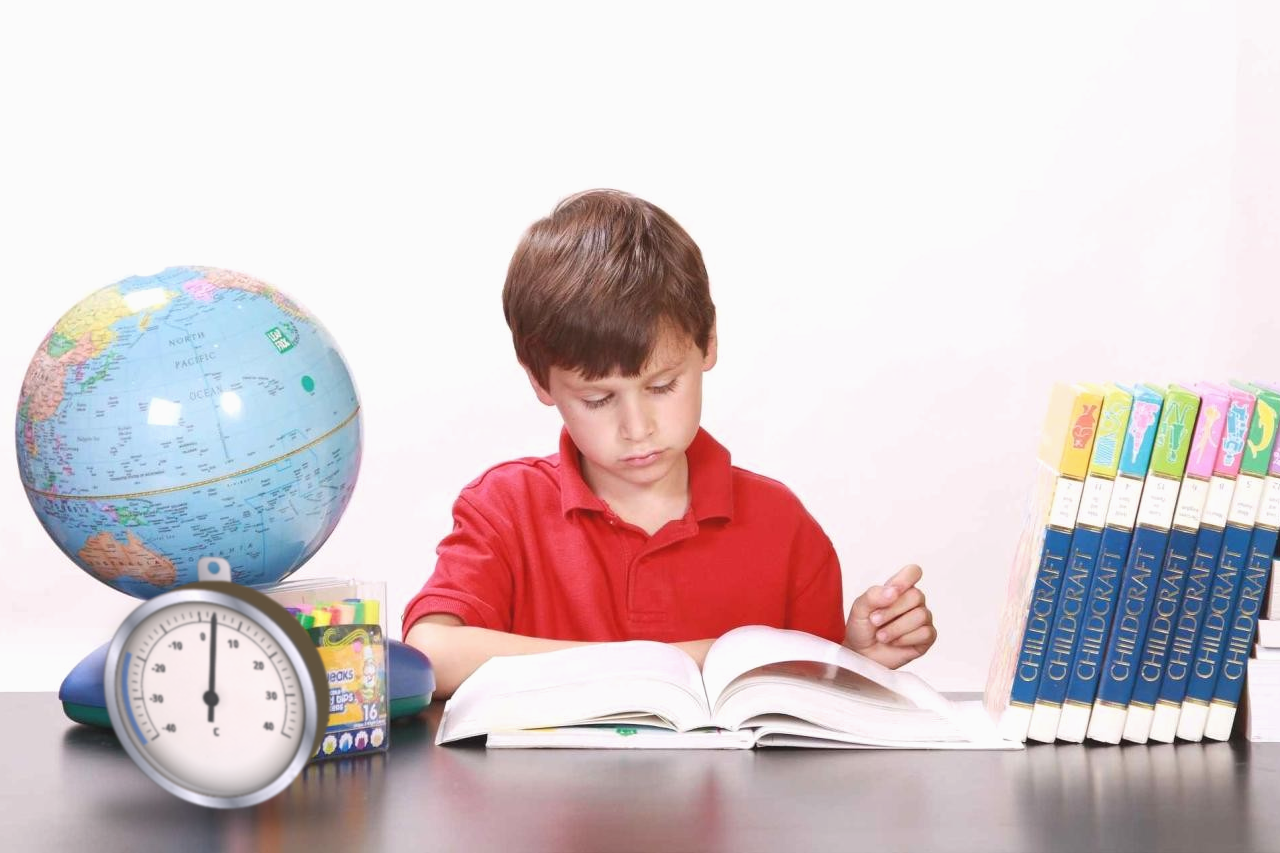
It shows 4
